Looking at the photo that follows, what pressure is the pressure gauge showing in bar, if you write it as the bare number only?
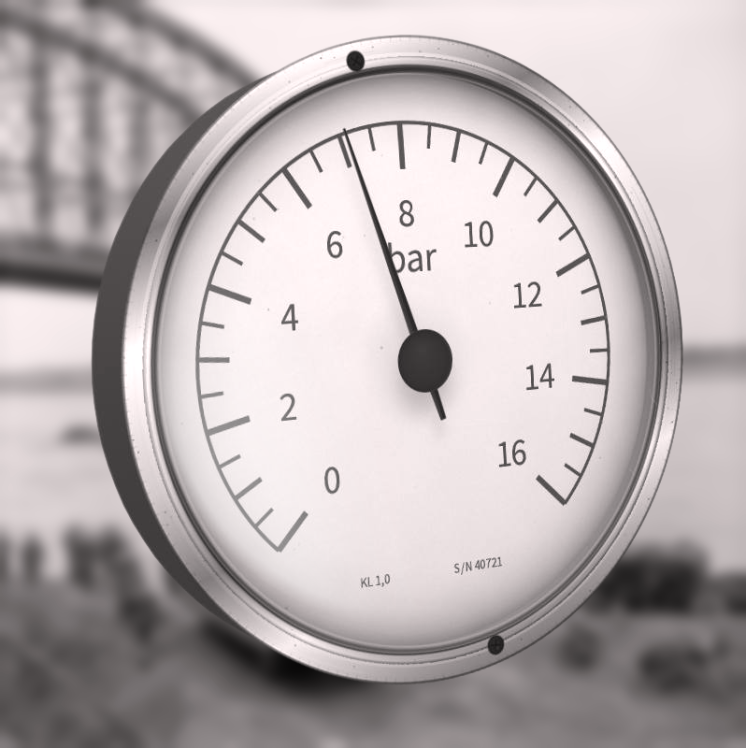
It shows 7
